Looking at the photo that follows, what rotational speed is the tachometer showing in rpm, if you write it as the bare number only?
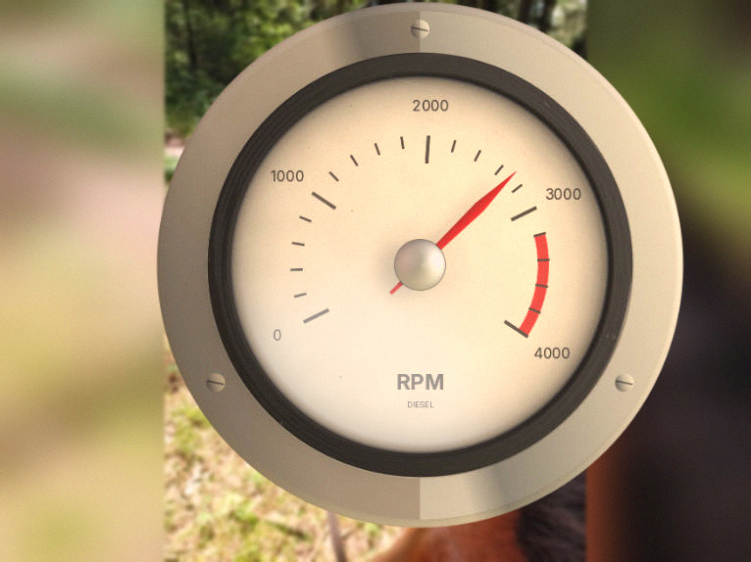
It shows 2700
